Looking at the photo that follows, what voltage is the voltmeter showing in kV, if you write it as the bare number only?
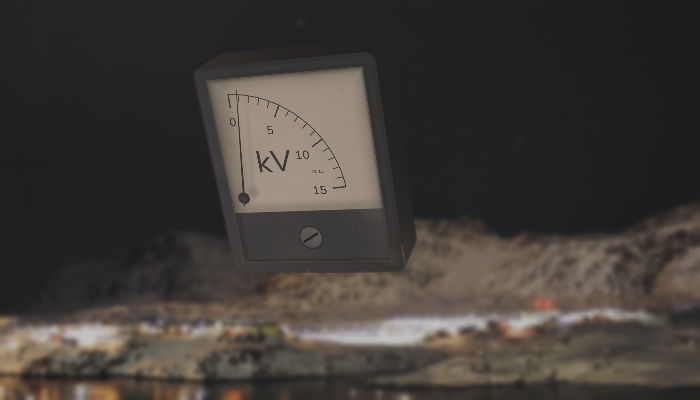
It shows 1
